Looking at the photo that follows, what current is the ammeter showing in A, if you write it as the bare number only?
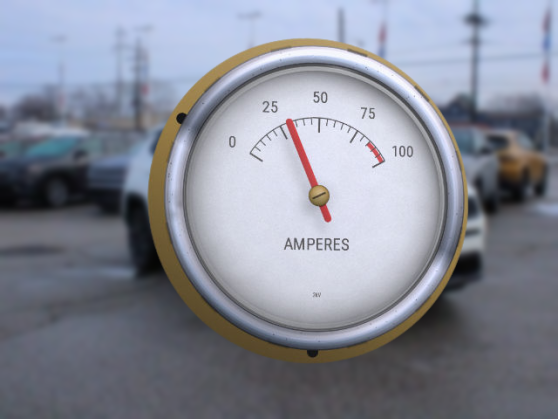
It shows 30
